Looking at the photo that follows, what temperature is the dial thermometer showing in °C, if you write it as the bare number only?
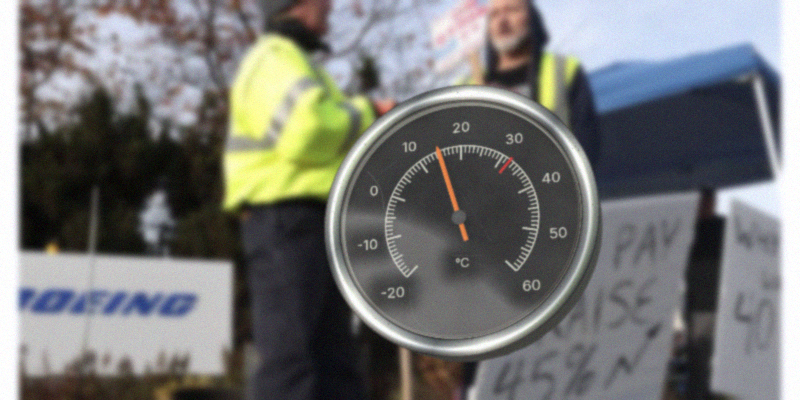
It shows 15
